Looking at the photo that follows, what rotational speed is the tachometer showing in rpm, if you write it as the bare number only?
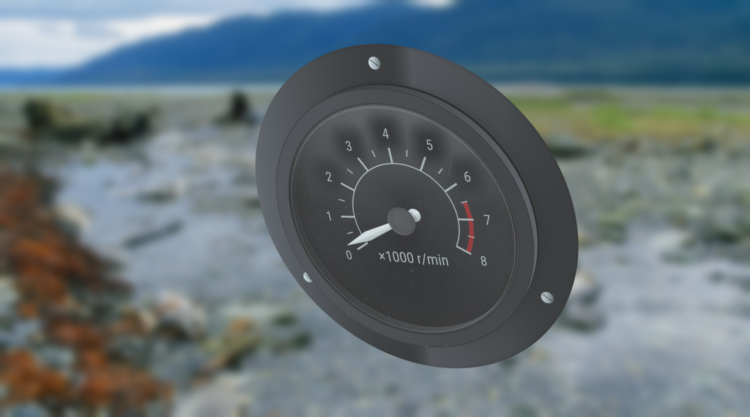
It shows 250
